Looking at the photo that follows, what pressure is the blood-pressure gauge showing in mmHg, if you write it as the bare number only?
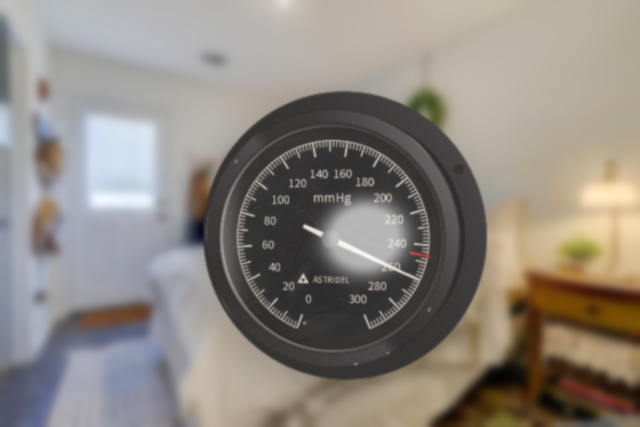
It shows 260
